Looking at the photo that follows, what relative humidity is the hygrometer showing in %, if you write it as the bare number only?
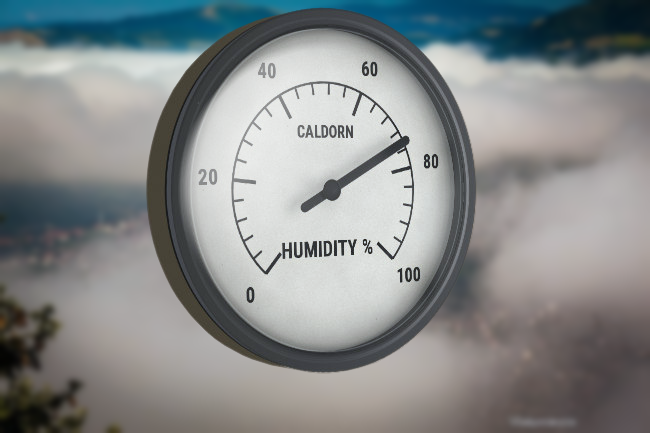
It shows 74
